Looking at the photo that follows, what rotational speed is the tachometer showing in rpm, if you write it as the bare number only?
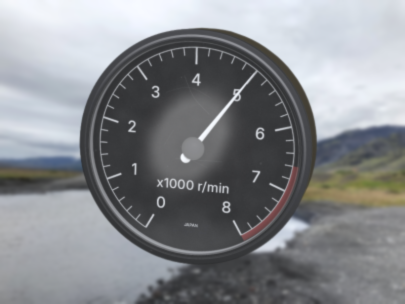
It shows 5000
